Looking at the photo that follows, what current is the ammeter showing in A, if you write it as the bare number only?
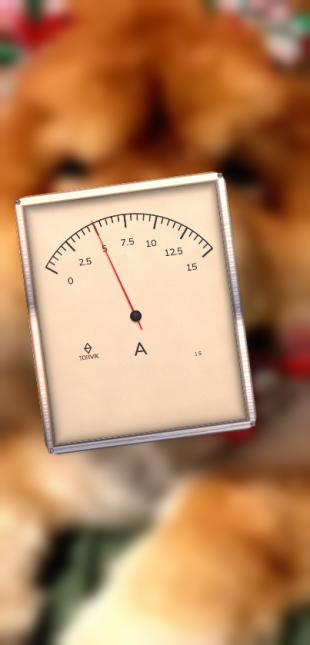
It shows 5
